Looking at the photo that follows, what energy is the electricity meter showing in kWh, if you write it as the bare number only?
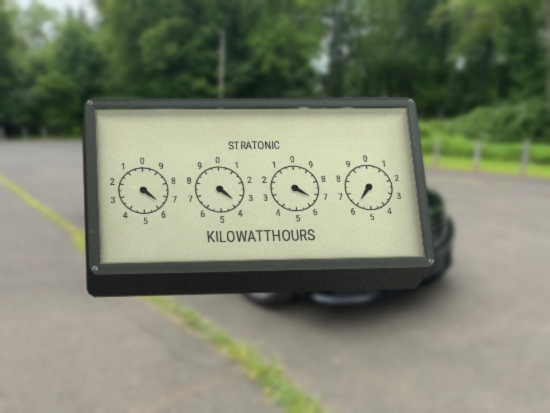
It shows 6366
